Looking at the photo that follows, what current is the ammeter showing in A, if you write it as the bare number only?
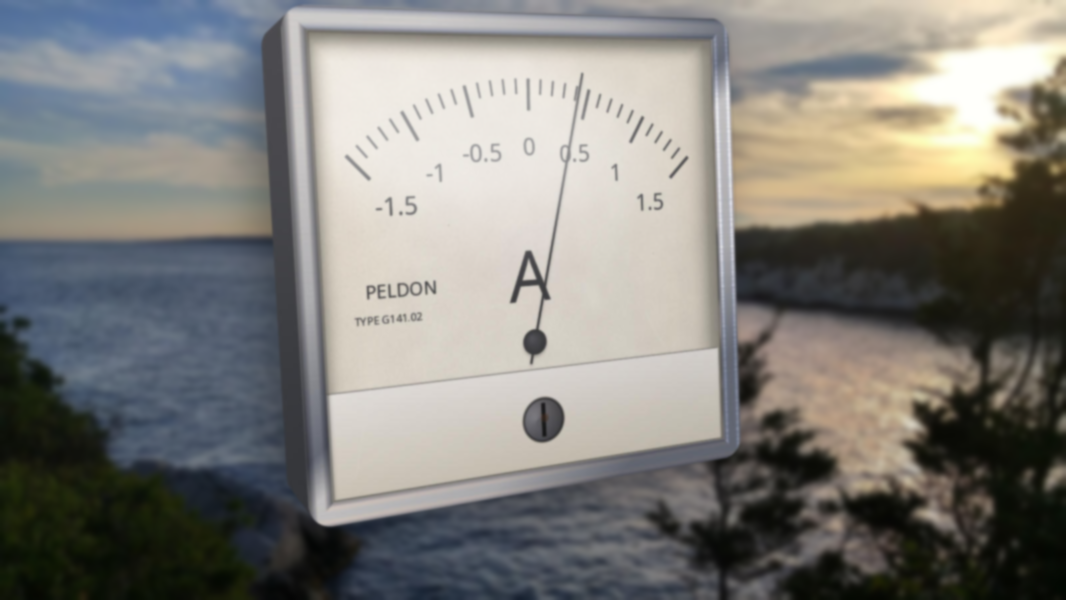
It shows 0.4
